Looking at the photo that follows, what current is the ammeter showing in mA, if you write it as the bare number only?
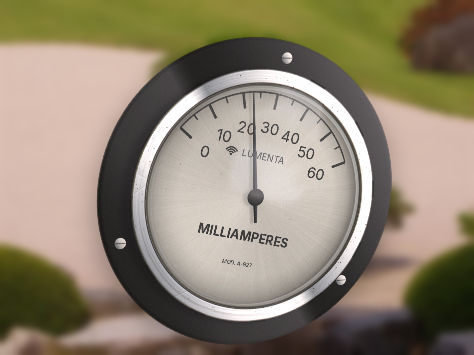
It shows 22.5
